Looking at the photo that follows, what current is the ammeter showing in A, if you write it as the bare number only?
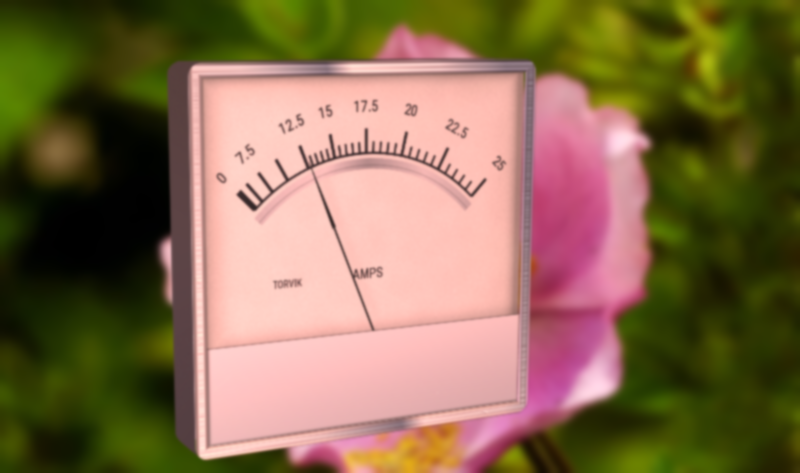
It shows 12.5
